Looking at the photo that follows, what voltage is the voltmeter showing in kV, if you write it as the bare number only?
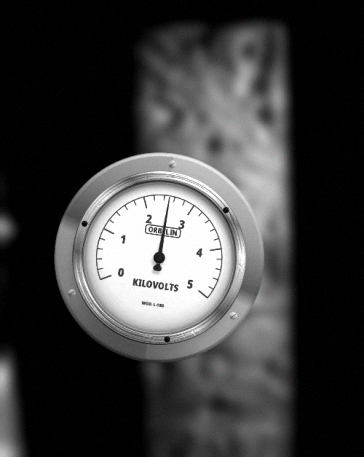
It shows 2.5
